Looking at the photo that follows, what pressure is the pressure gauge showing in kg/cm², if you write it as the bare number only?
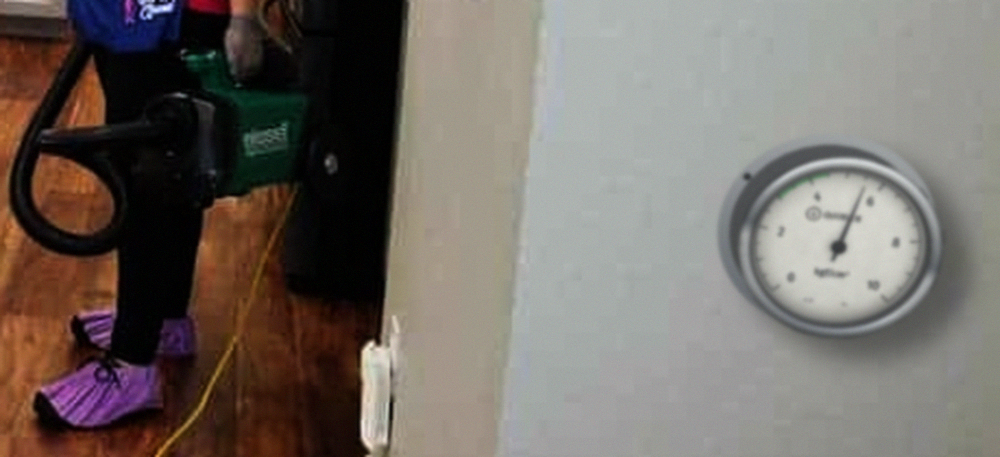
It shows 5.5
